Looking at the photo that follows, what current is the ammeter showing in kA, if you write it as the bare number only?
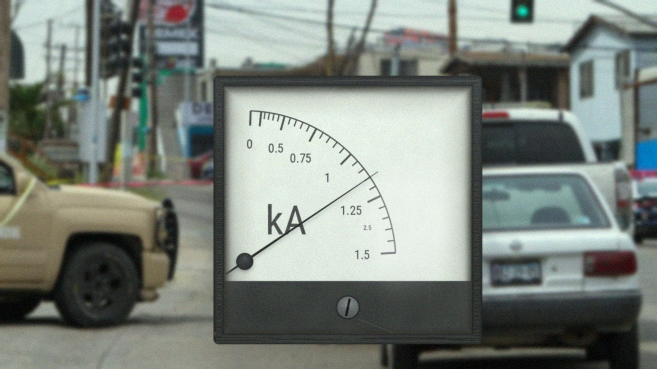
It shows 1.15
